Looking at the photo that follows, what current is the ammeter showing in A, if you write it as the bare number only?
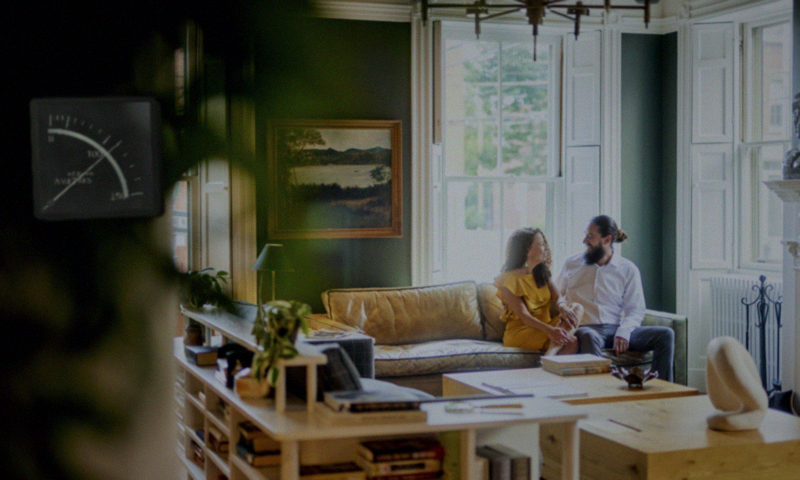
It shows 110
